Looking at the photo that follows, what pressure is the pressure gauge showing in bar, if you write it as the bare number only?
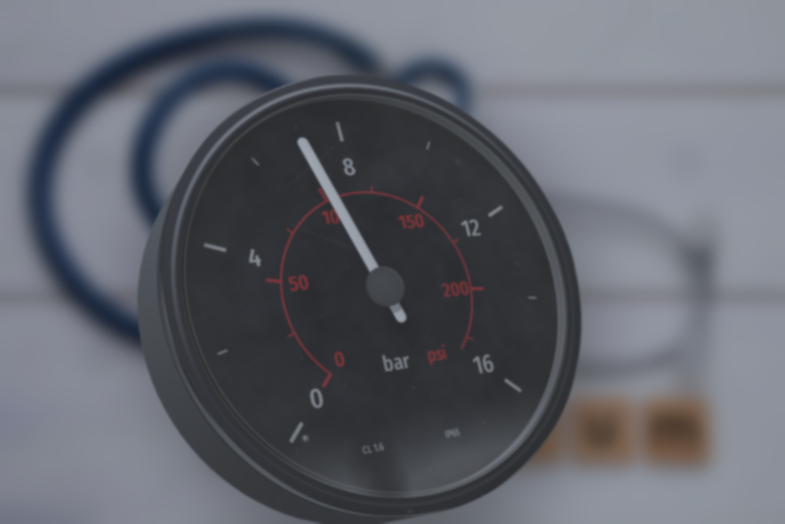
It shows 7
